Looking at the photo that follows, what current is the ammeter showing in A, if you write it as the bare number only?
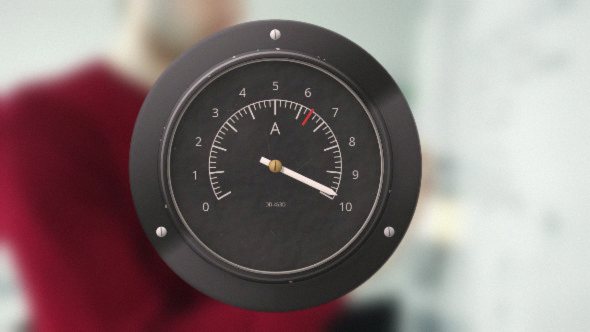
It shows 9.8
